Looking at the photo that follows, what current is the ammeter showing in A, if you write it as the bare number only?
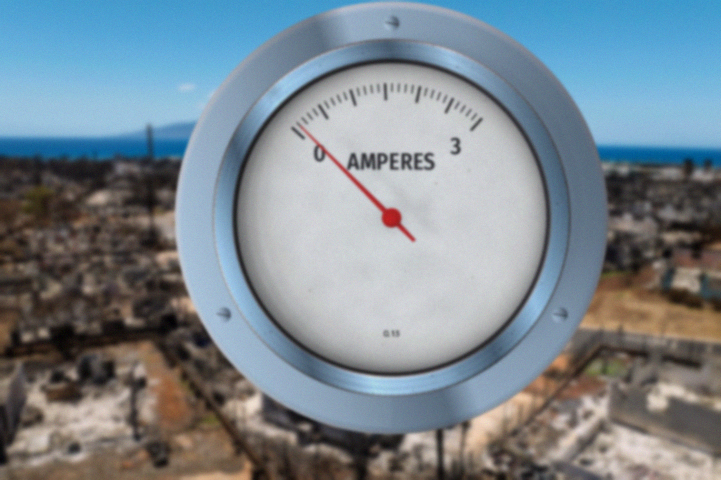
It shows 0.1
